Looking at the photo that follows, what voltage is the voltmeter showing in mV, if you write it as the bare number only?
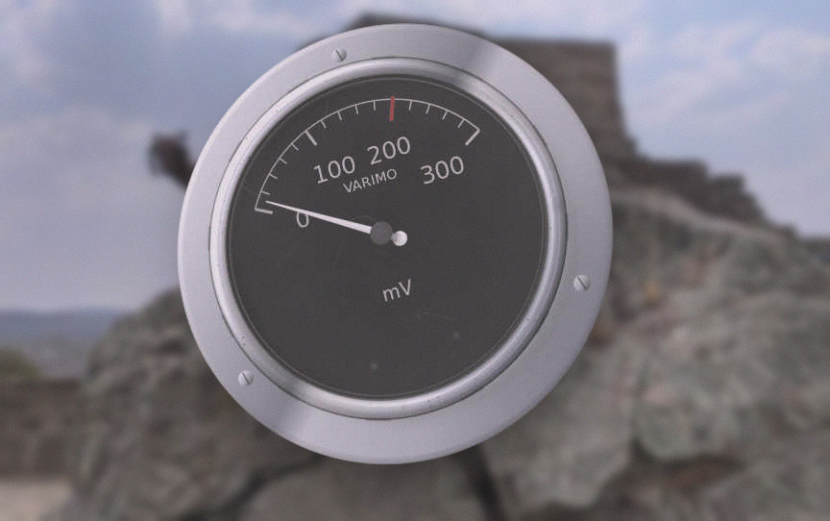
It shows 10
